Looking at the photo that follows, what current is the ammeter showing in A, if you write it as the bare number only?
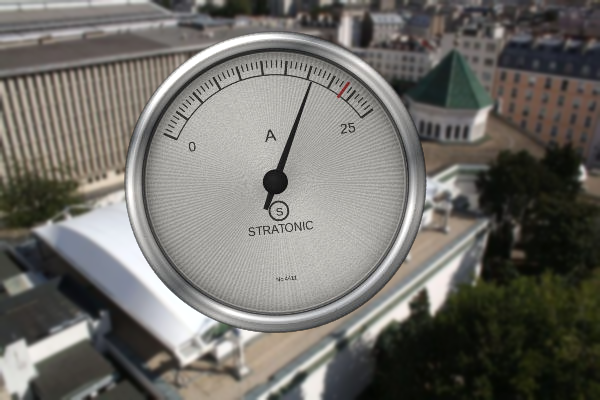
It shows 18
